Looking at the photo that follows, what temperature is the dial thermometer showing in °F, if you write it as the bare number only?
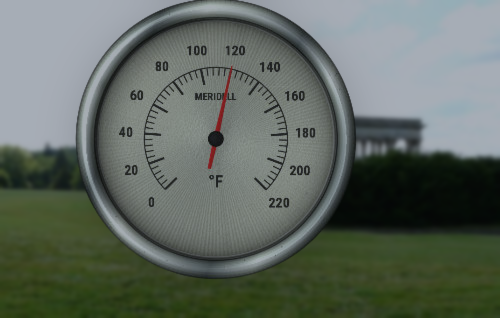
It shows 120
